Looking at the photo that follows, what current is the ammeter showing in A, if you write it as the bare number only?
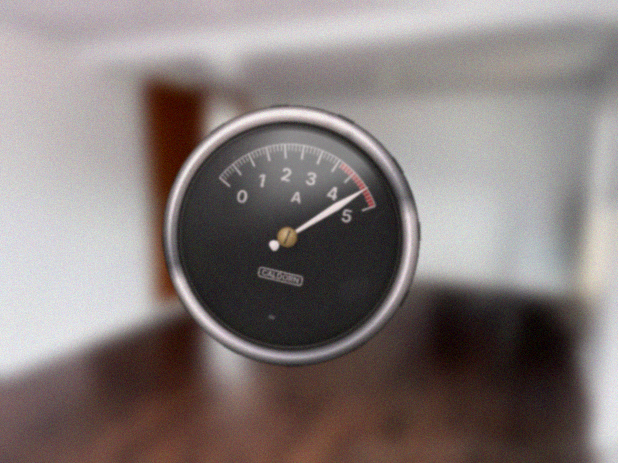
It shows 4.5
